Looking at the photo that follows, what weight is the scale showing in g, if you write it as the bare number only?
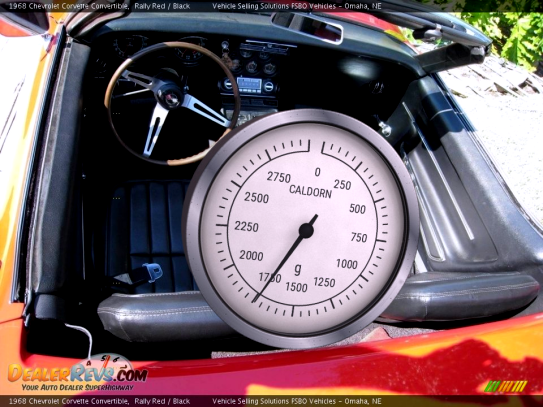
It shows 1750
